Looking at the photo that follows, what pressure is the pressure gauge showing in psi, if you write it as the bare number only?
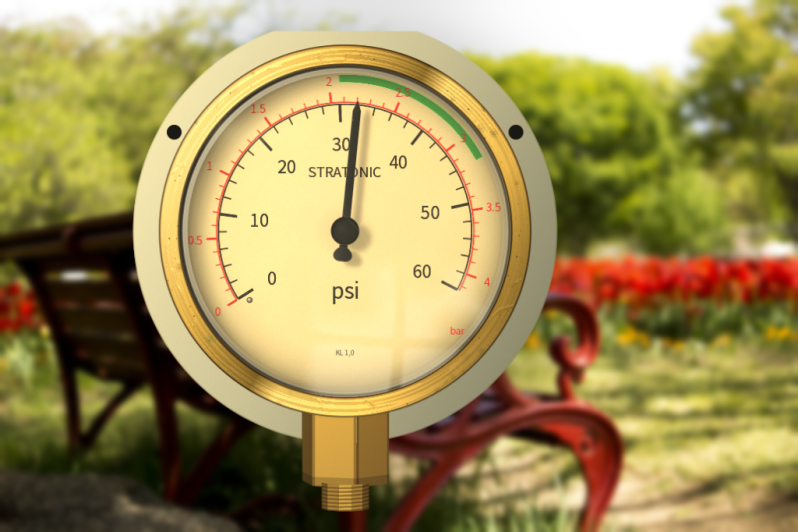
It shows 32
